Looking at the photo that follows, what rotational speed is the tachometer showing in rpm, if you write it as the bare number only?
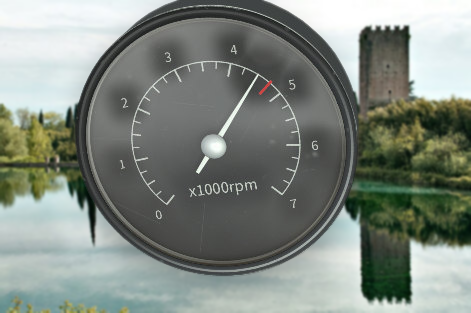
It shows 4500
